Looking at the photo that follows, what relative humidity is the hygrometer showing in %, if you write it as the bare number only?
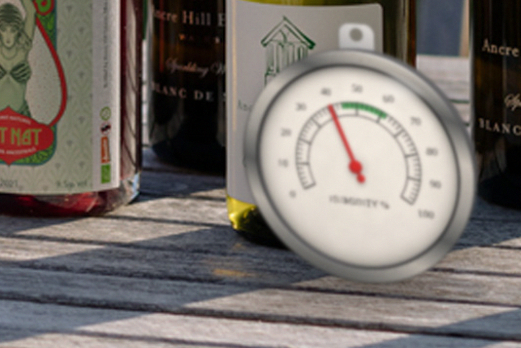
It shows 40
